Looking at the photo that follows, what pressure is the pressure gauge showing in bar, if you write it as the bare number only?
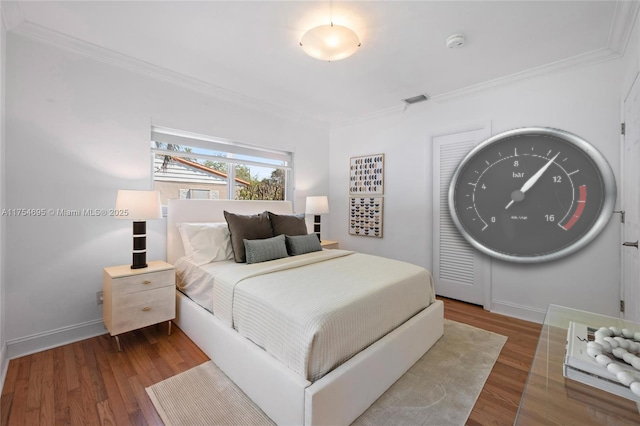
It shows 10.5
